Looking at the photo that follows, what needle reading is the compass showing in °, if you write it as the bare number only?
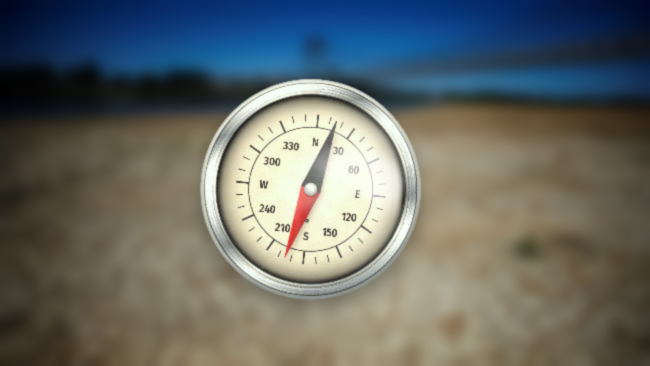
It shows 195
